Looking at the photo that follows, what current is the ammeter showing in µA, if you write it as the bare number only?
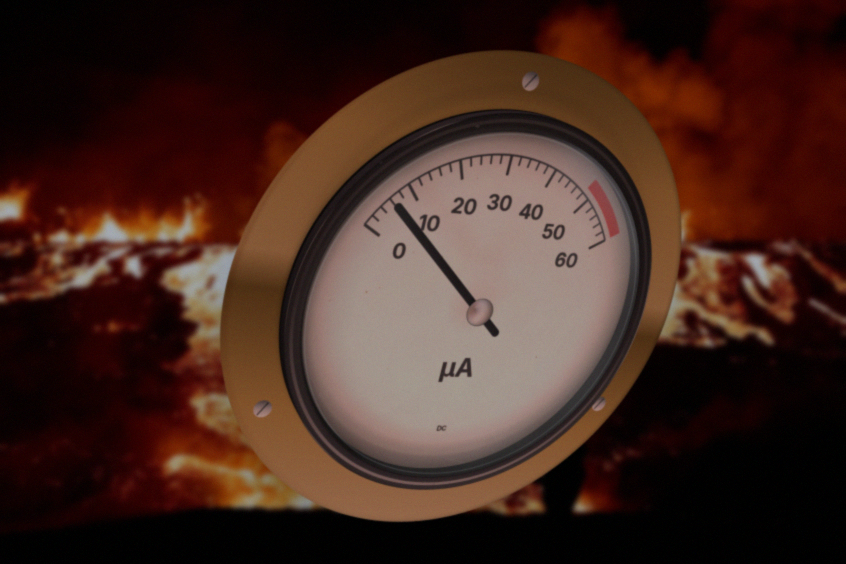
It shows 6
